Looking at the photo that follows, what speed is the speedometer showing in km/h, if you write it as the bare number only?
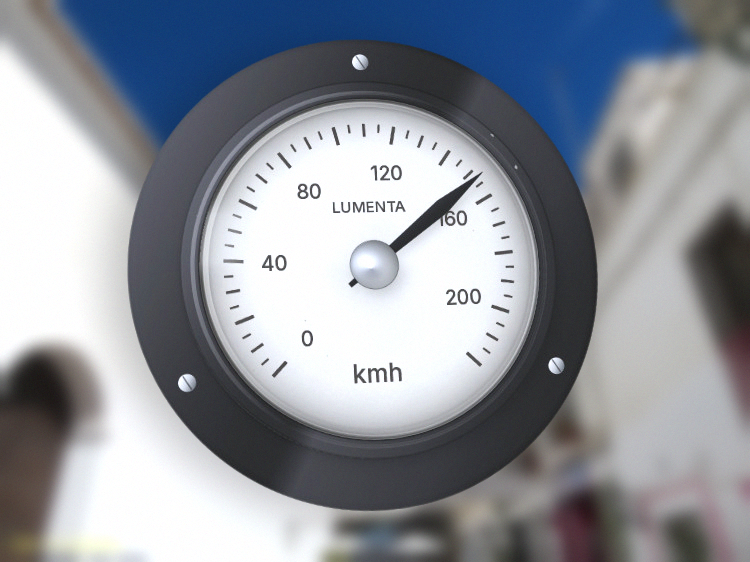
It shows 152.5
